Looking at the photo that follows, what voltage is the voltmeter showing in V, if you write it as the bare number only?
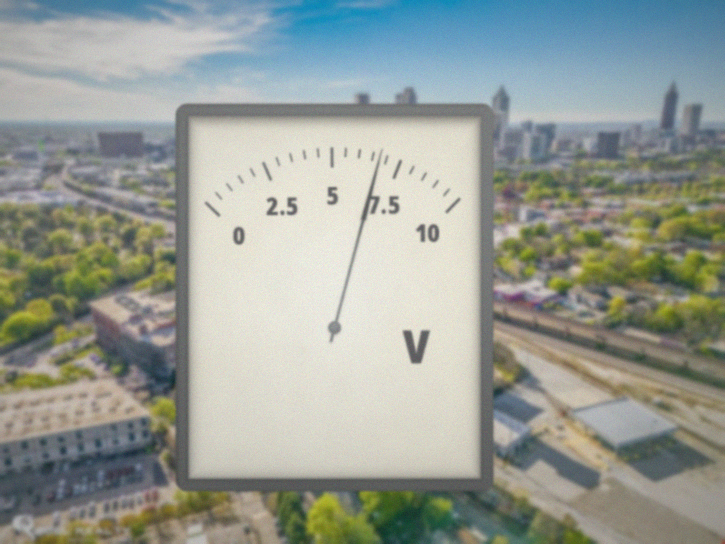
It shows 6.75
